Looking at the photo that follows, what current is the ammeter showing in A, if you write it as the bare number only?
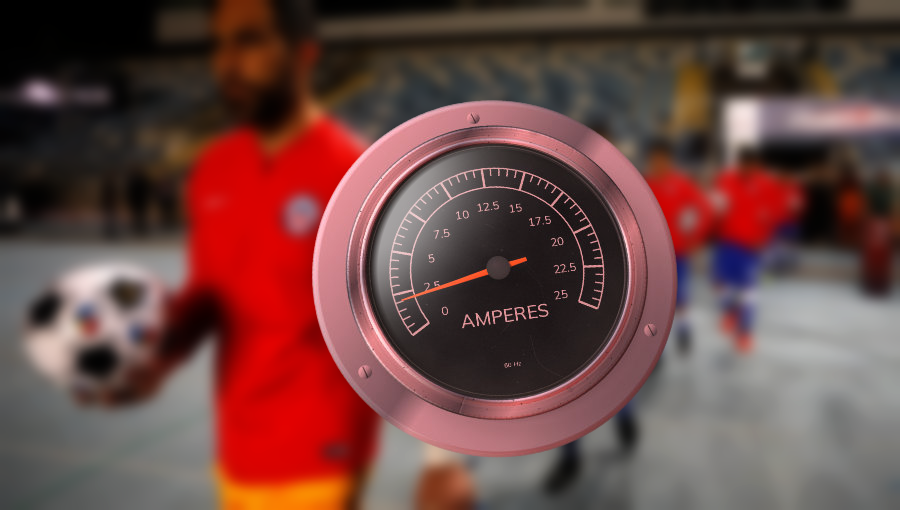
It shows 2
